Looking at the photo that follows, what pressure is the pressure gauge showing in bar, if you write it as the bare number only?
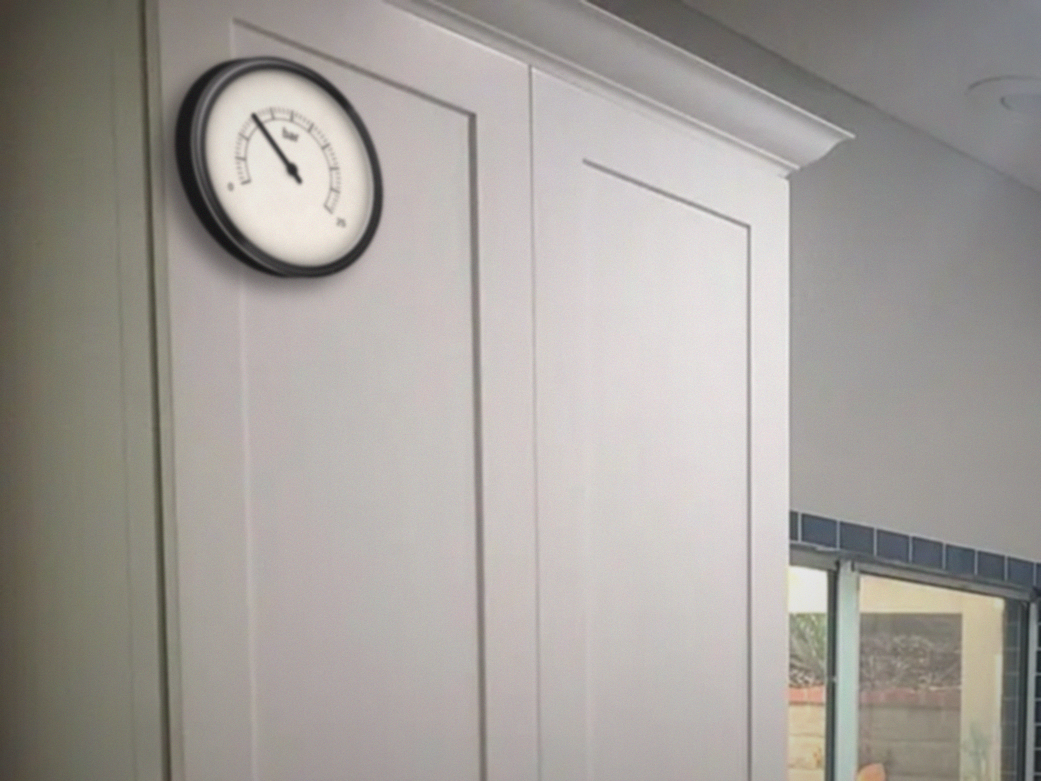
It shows 7.5
